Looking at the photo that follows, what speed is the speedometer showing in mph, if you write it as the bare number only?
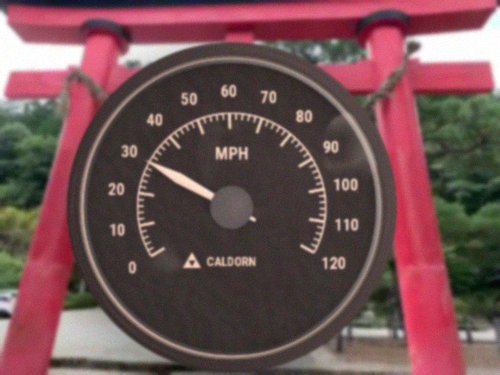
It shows 30
